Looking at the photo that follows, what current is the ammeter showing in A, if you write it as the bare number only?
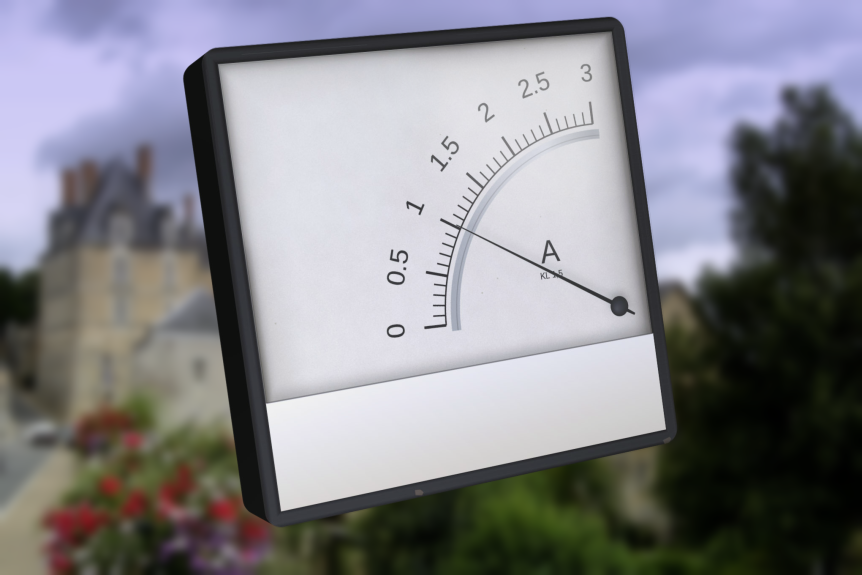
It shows 1
